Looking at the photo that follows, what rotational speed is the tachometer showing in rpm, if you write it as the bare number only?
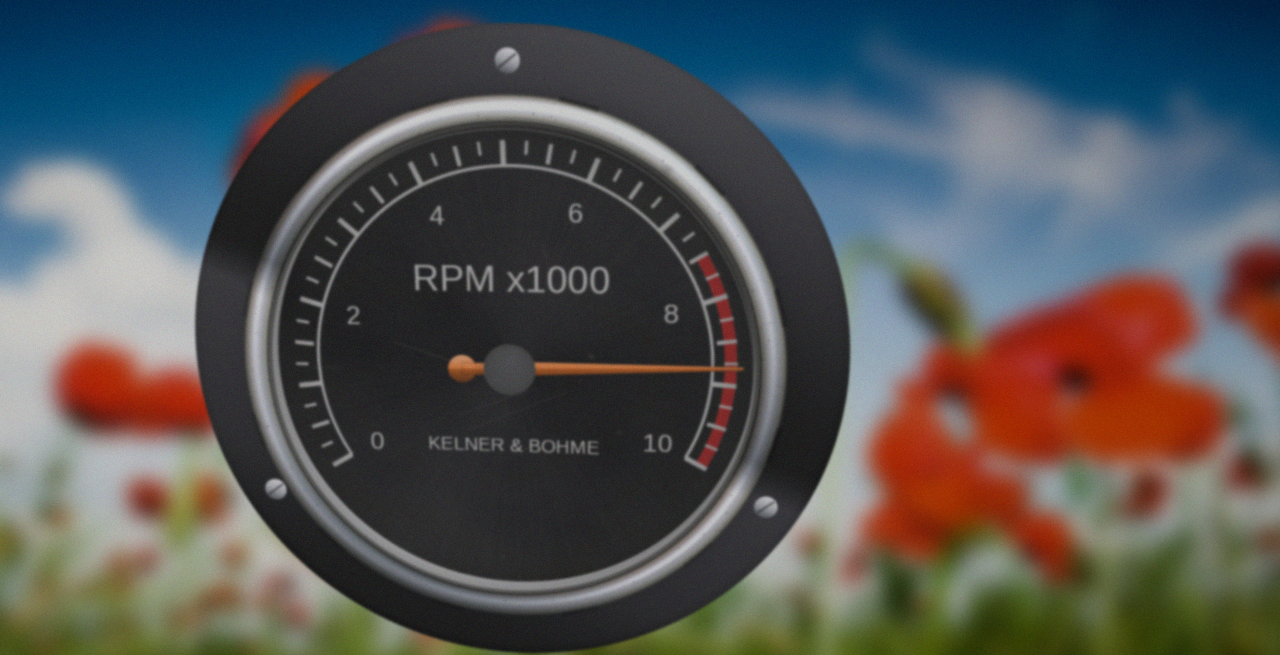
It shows 8750
